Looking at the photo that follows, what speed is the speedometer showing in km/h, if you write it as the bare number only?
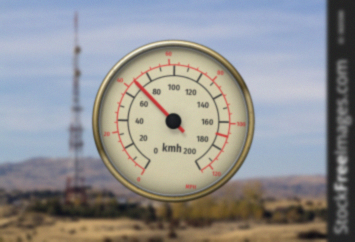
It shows 70
